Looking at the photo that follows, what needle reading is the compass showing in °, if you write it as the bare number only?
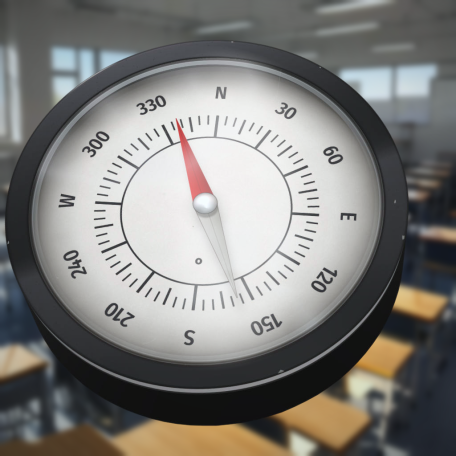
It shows 337.5
